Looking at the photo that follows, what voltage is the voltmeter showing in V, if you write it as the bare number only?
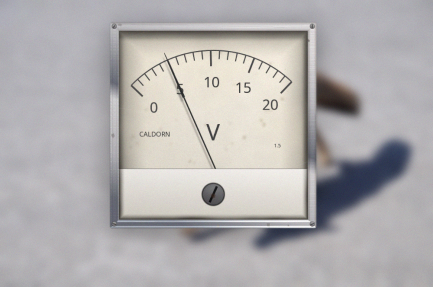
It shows 5
